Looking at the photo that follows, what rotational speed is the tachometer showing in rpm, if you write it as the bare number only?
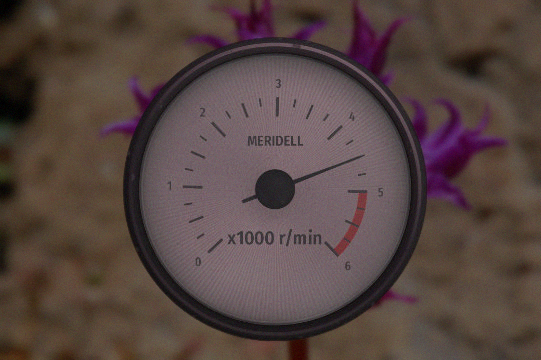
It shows 4500
